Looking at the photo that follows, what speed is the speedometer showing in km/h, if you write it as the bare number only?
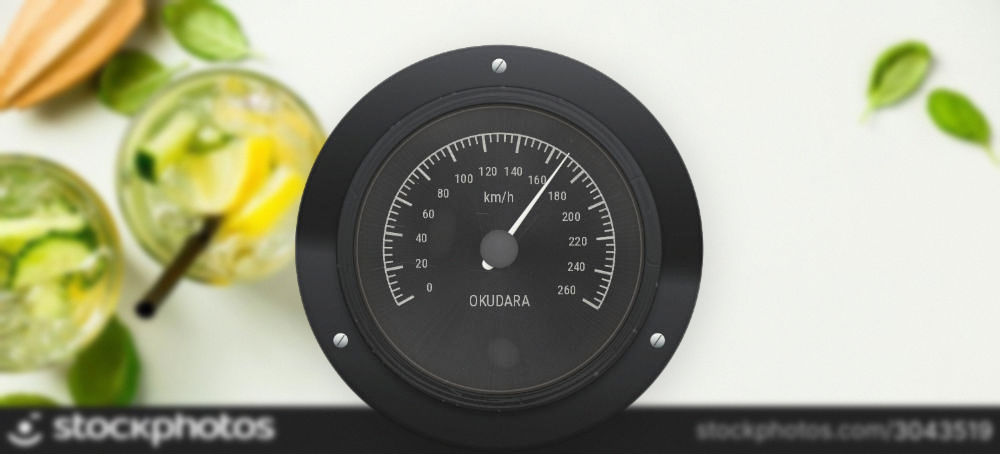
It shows 168
